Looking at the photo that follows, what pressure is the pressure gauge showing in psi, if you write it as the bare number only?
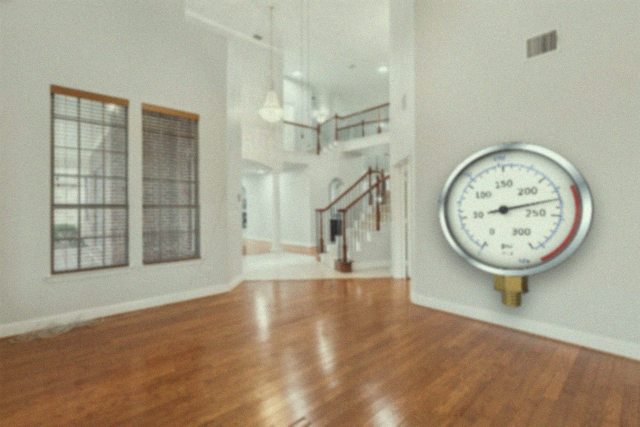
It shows 230
